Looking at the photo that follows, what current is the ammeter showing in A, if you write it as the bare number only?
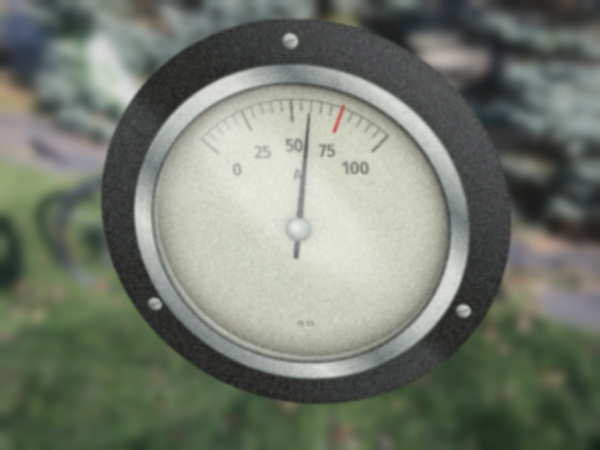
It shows 60
